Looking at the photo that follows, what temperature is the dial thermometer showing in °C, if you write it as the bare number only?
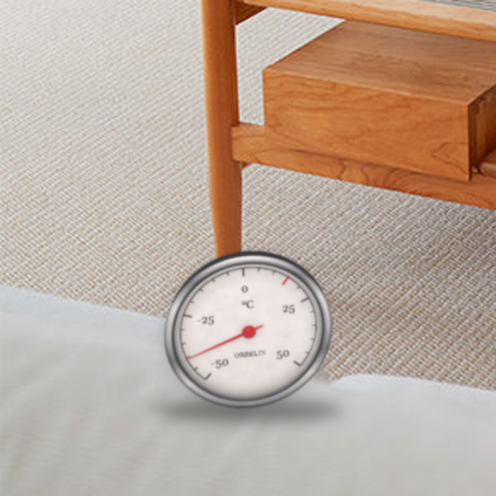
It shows -40
